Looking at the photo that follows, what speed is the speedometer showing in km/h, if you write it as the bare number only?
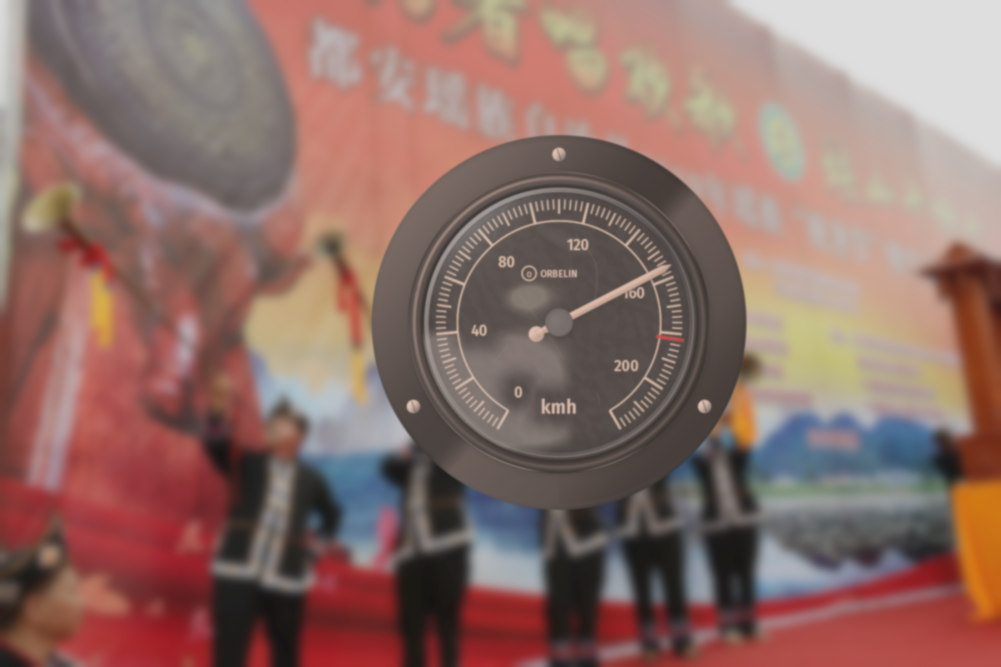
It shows 156
